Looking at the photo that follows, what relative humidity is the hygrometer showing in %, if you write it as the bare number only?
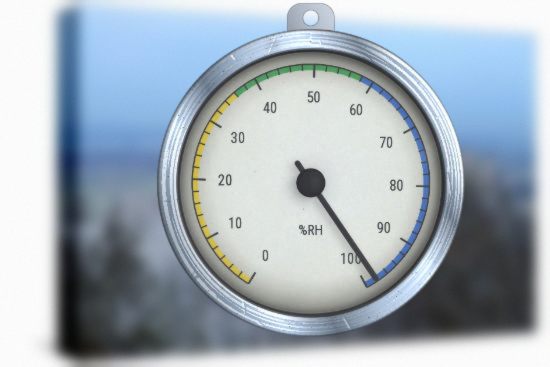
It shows 98
